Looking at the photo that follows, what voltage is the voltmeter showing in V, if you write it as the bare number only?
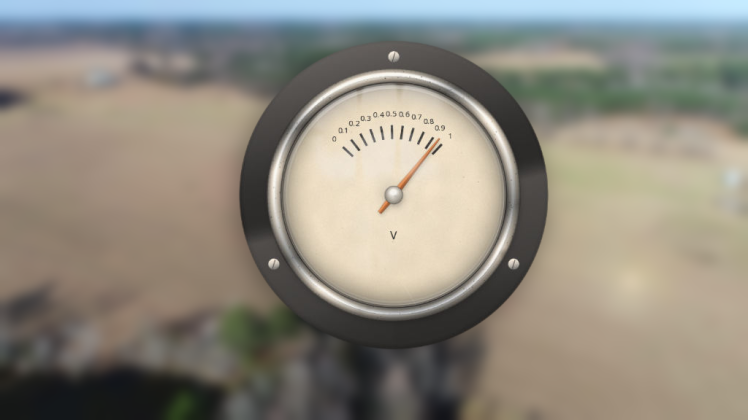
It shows 0.95
